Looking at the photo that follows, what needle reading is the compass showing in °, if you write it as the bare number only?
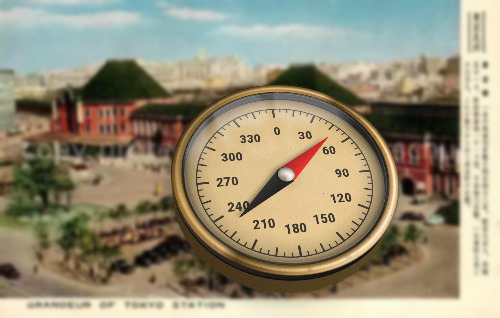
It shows 50
